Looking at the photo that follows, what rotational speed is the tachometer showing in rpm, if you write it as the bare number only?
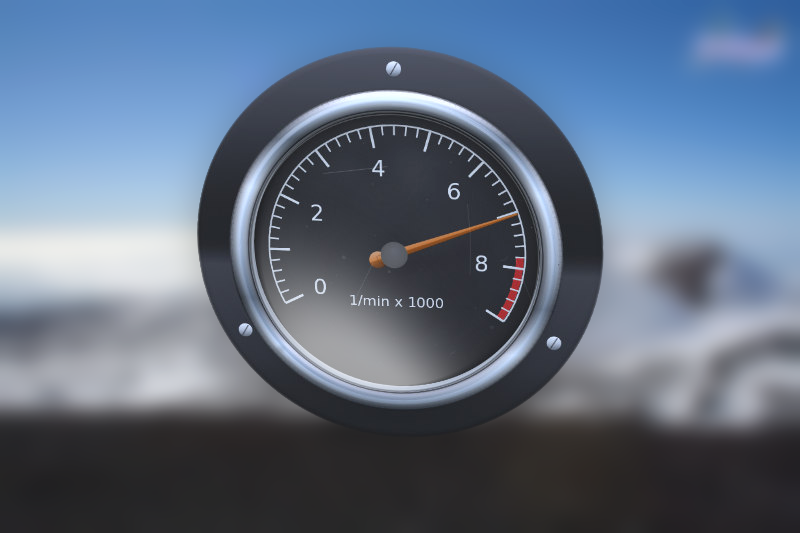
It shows 7000
